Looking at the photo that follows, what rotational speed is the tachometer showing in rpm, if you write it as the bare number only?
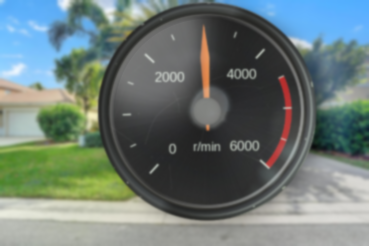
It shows 3000
